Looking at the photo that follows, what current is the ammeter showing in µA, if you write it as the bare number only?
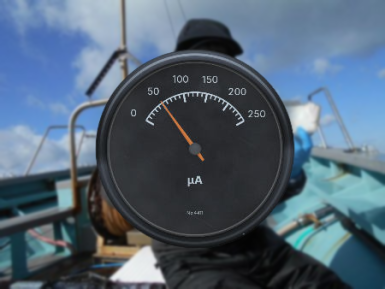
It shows 50
